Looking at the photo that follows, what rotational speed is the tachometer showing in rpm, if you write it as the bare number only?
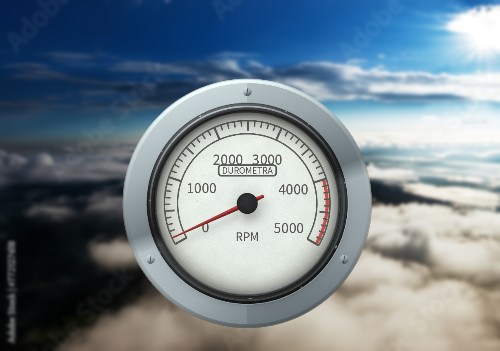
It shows 100
